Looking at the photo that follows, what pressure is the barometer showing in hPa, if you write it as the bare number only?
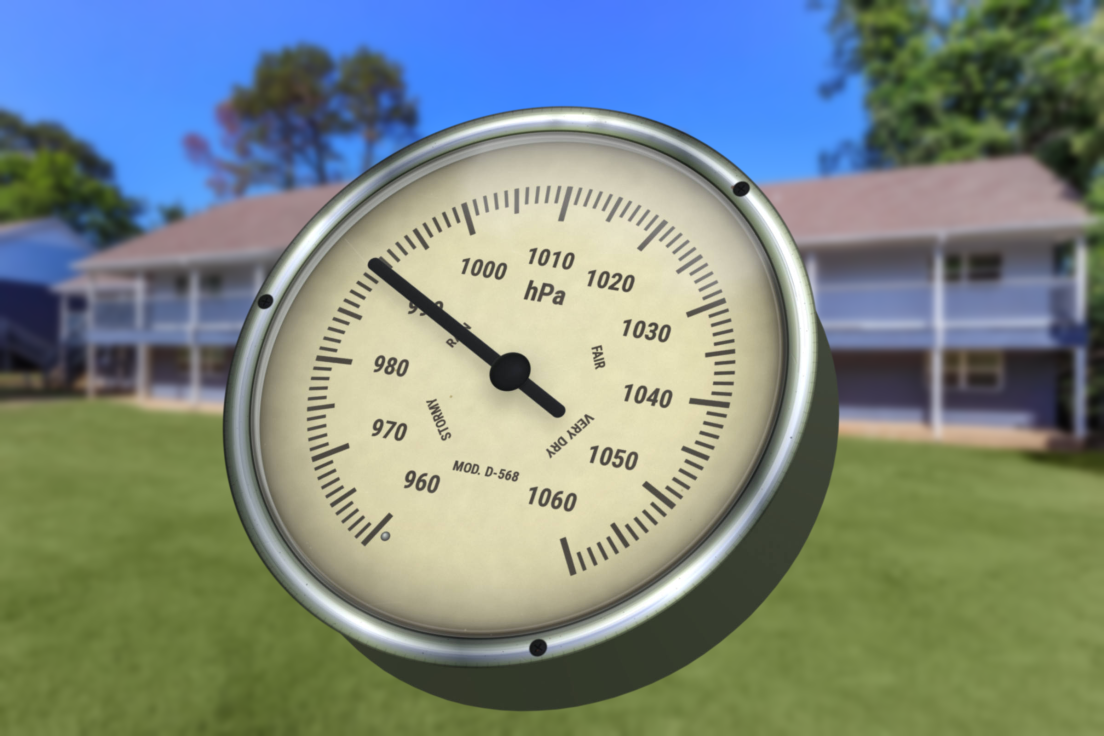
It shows 990
